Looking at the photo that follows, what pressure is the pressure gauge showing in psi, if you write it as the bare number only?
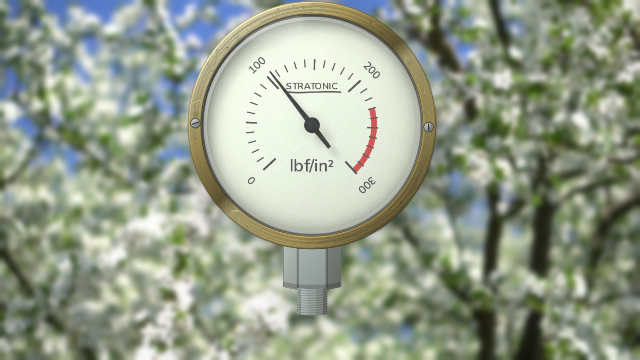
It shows 105
